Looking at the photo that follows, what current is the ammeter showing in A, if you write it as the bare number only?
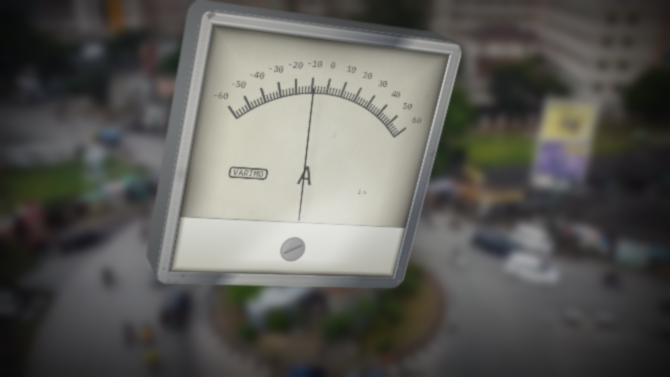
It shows -10
